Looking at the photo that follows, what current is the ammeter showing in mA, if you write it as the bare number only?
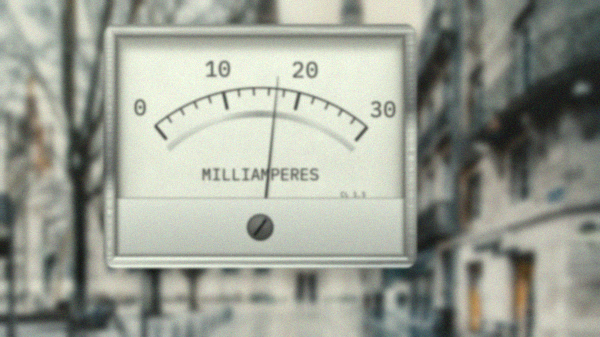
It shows 17
